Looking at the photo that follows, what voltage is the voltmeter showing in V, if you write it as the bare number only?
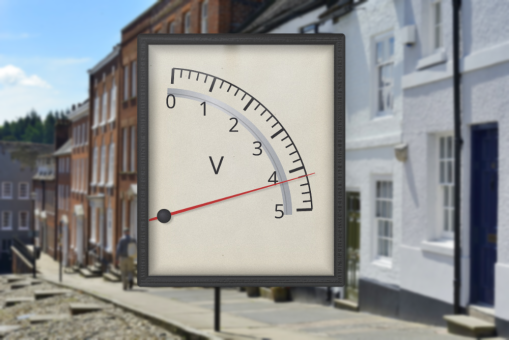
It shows 4.2
